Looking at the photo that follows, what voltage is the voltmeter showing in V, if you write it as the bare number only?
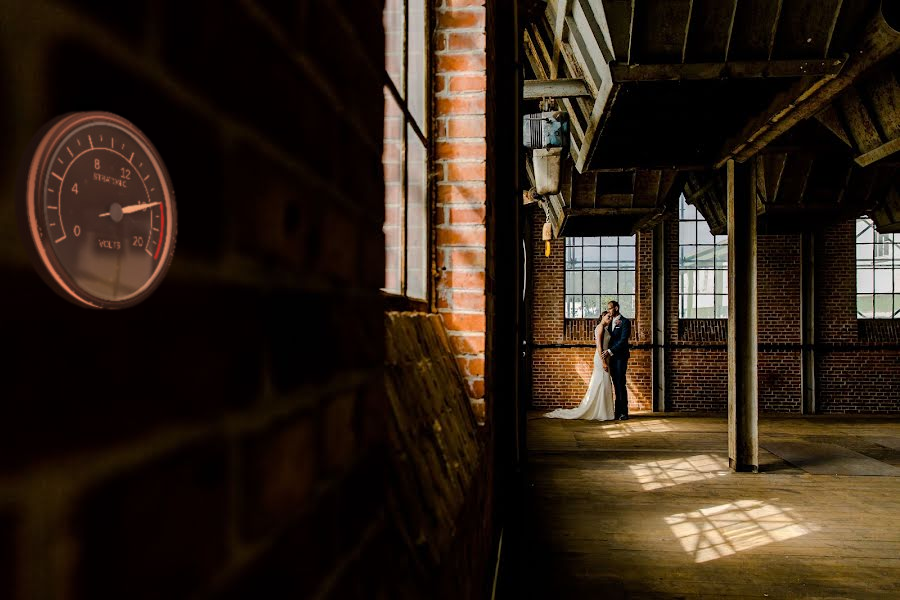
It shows 16
